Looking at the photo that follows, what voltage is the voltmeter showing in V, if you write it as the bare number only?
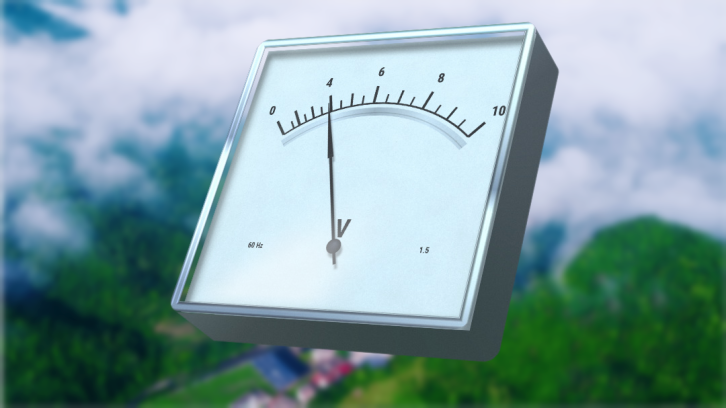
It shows 4
